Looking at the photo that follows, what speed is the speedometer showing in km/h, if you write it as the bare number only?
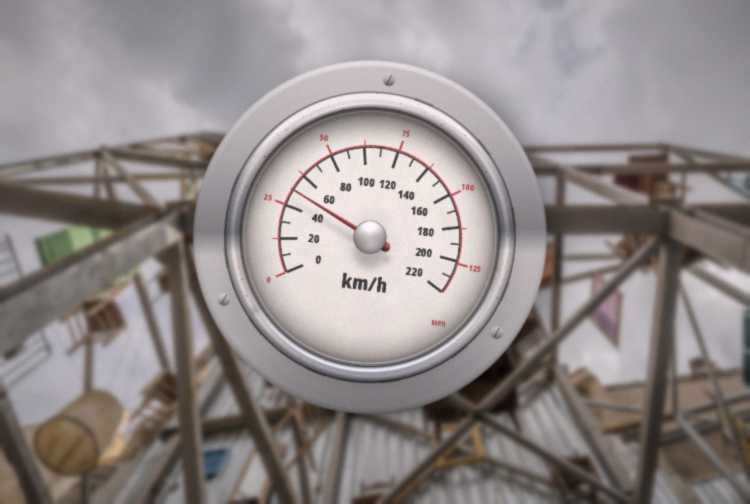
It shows 50
